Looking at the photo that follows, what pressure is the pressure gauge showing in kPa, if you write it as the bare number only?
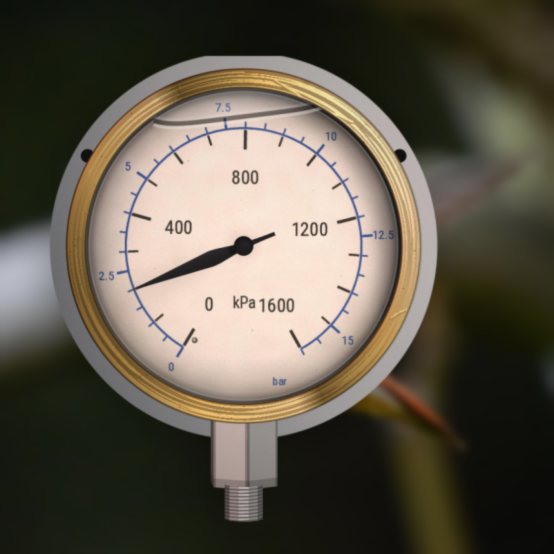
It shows 200
